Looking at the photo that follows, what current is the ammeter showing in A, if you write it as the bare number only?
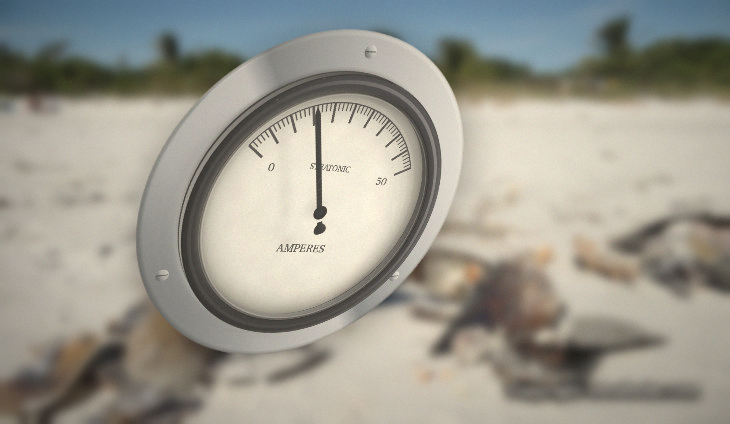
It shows 15
